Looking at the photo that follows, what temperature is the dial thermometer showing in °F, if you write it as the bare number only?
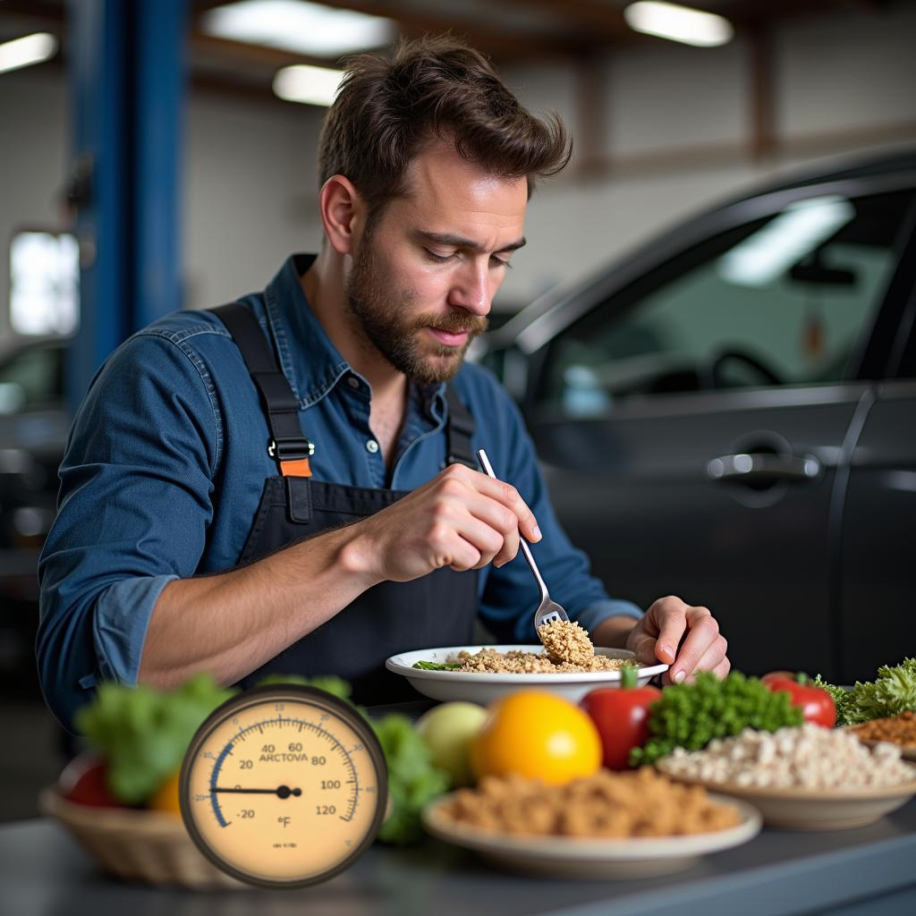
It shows 0
